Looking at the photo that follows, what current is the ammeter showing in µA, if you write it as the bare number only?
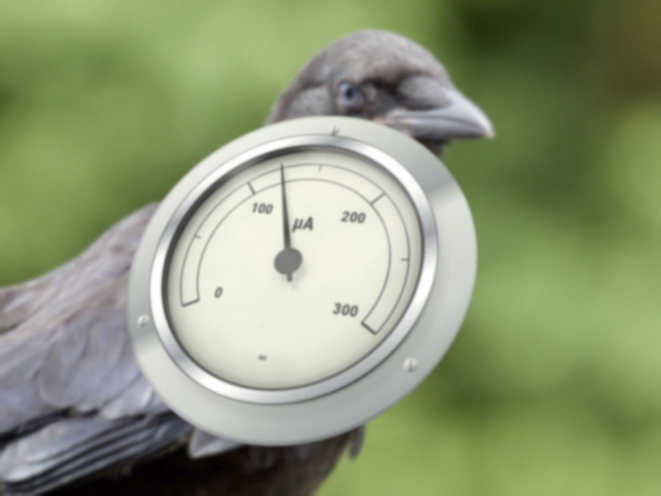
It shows 125
